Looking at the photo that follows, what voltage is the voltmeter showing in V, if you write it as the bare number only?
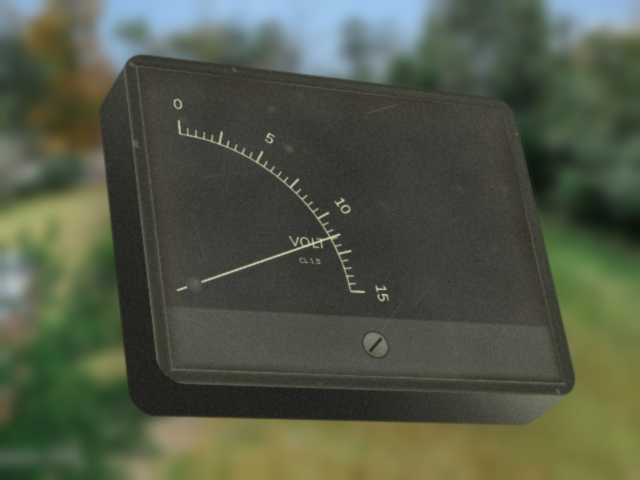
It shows 11.5
